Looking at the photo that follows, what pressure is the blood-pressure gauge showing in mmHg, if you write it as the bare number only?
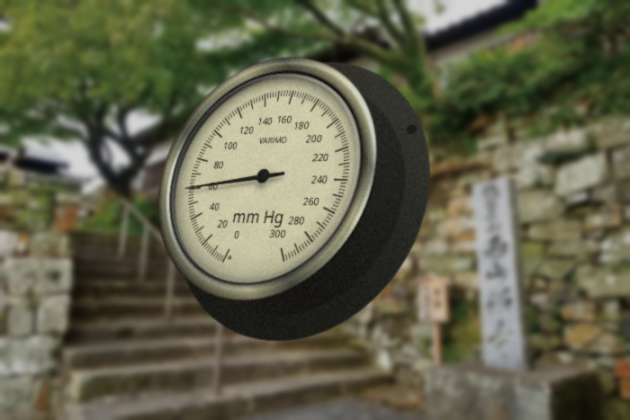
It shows 60
